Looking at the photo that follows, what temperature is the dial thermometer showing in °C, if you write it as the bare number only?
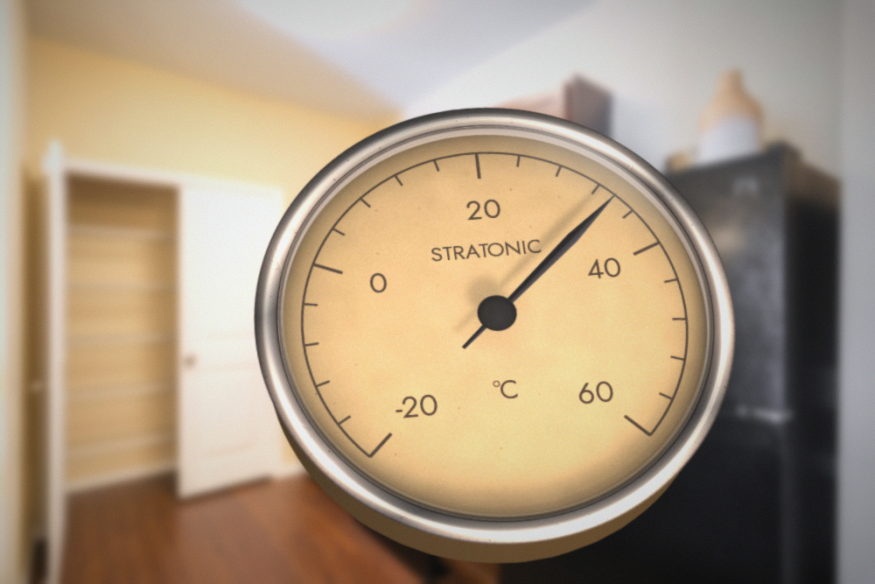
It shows 34
